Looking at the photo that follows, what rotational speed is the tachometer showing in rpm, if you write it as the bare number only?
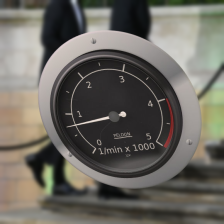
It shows 750
